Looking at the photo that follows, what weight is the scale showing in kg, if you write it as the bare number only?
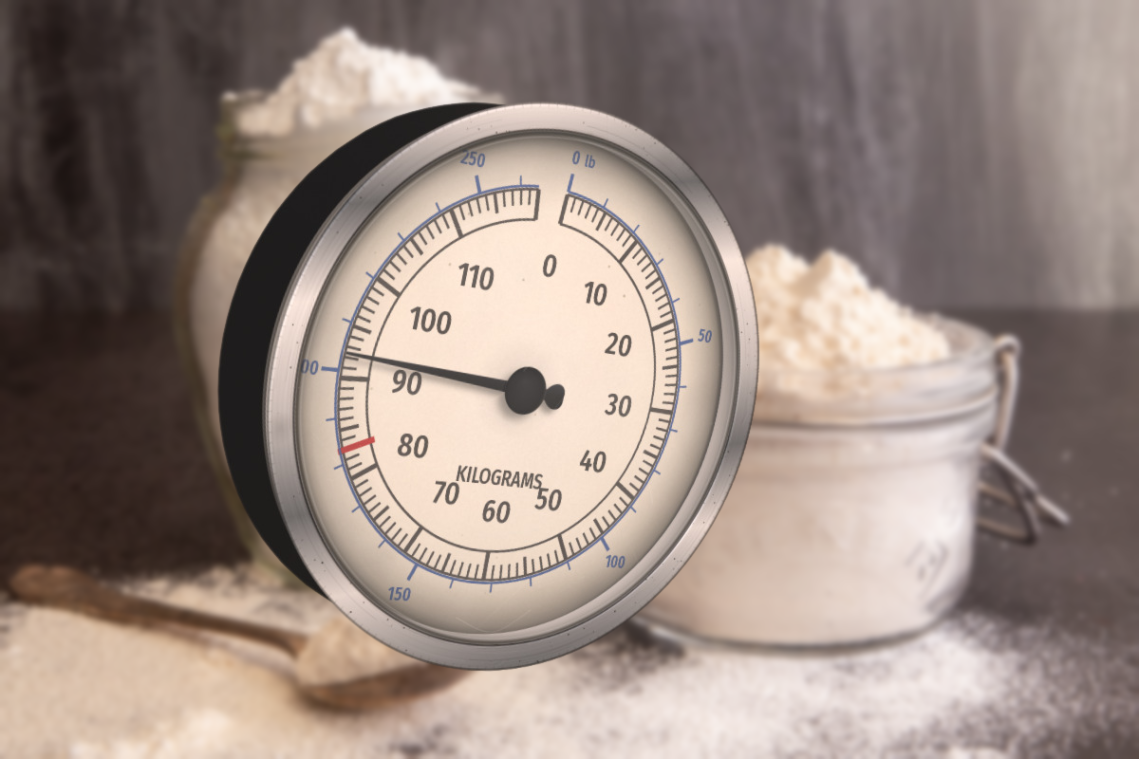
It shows 92.5
